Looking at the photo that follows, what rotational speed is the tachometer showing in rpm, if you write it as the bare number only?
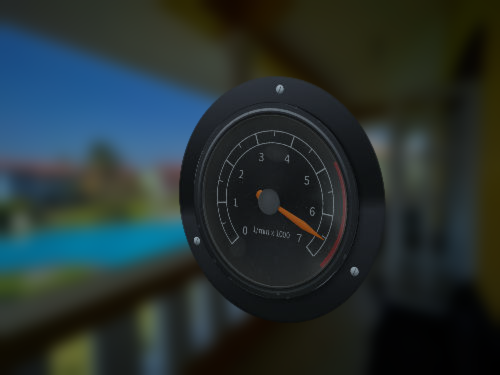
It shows 6500
